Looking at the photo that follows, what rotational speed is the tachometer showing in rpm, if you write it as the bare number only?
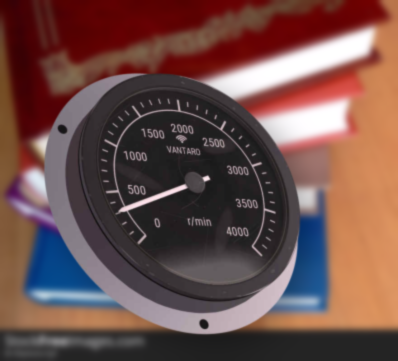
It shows 300
